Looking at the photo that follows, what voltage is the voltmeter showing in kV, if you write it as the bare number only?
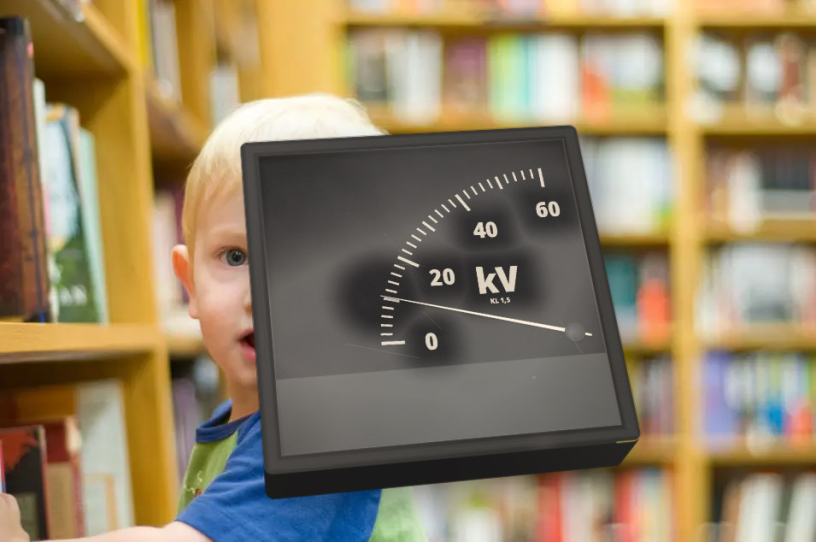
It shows 10
